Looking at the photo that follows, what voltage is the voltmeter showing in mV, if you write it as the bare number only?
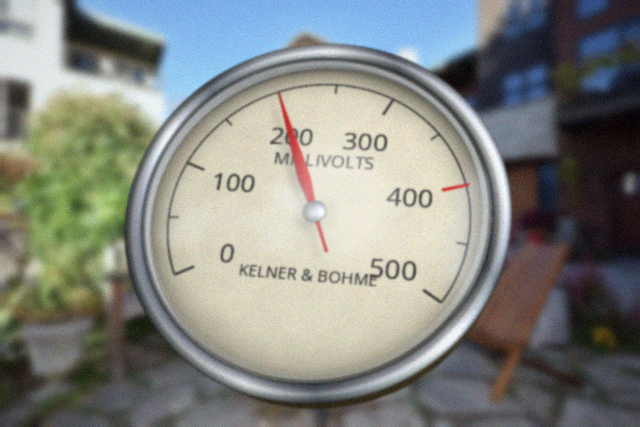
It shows 200
